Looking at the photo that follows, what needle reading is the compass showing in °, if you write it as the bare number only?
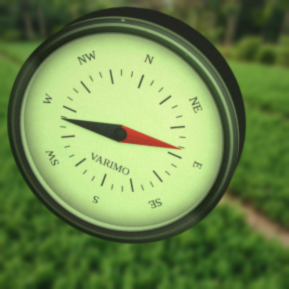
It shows 80
